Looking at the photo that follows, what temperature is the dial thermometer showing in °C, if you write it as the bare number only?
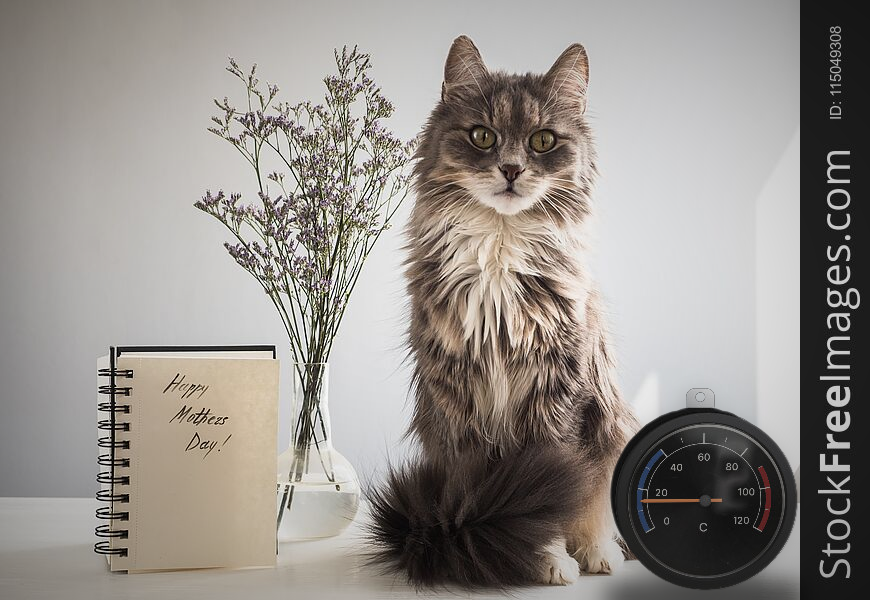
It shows 15
